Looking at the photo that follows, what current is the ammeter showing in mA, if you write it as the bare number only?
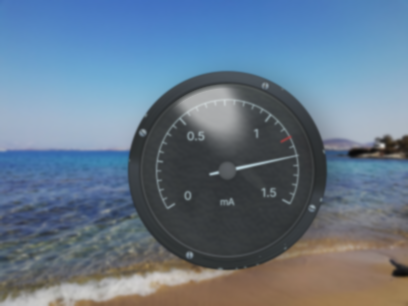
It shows 1.25
